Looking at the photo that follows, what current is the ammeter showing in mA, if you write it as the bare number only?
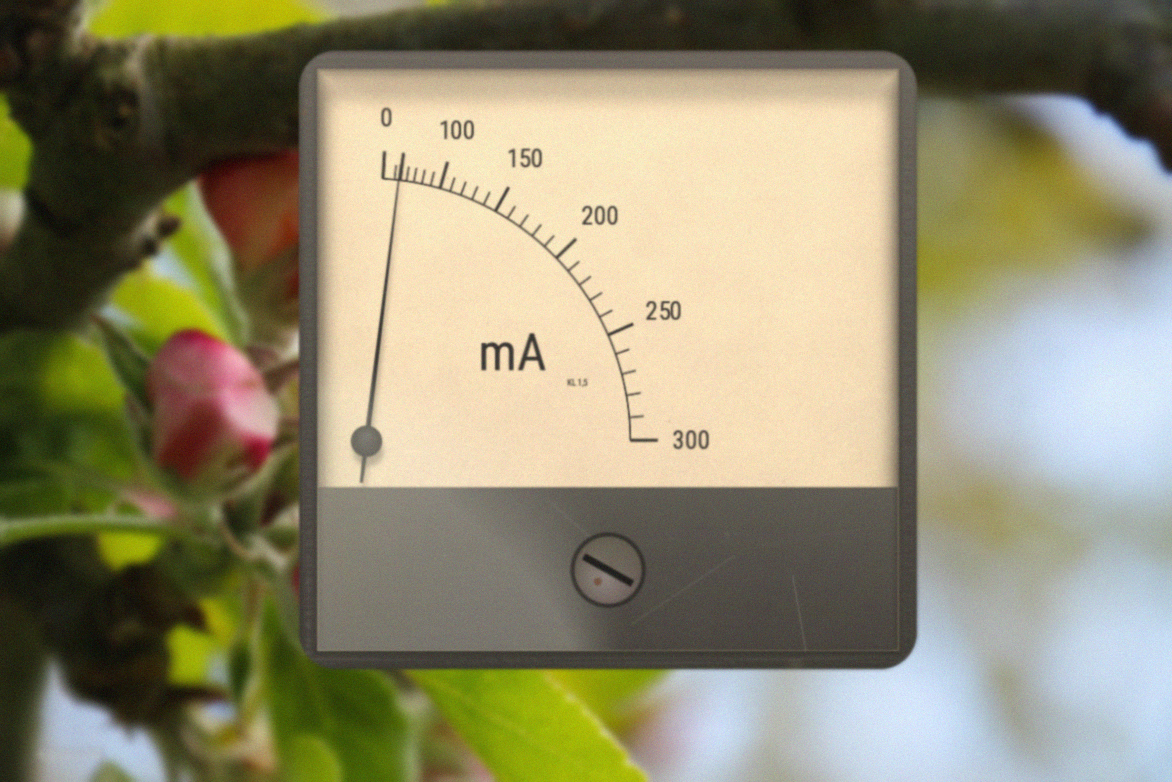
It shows 50
